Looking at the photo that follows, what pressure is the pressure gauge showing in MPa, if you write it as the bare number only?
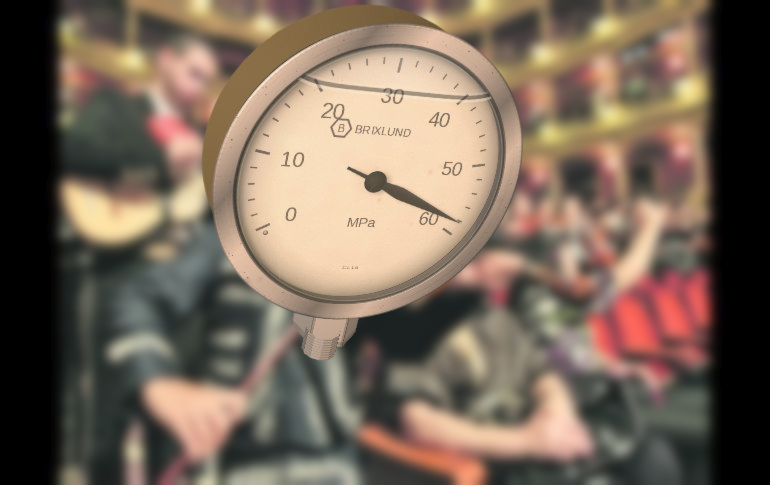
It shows 58
